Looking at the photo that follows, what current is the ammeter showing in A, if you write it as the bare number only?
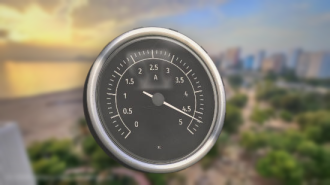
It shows 4.7
